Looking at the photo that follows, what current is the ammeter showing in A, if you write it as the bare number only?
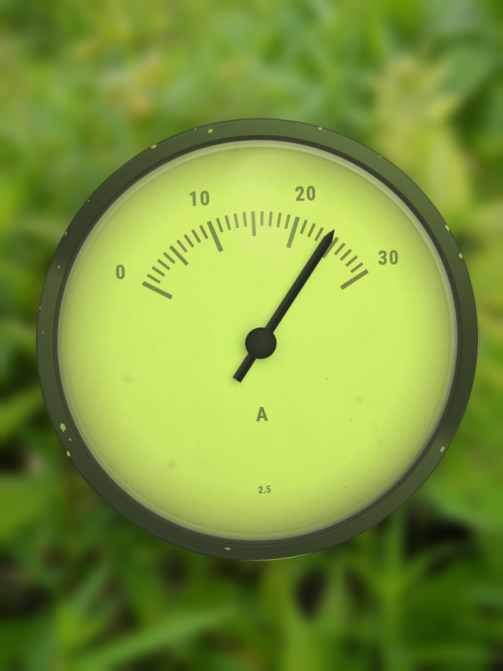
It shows 24
